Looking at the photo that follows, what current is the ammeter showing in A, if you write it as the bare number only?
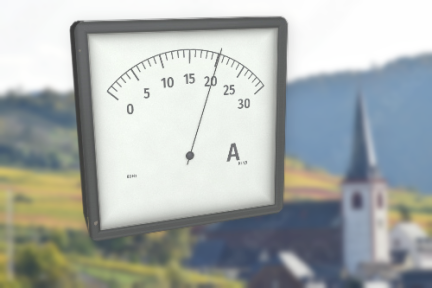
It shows 20
